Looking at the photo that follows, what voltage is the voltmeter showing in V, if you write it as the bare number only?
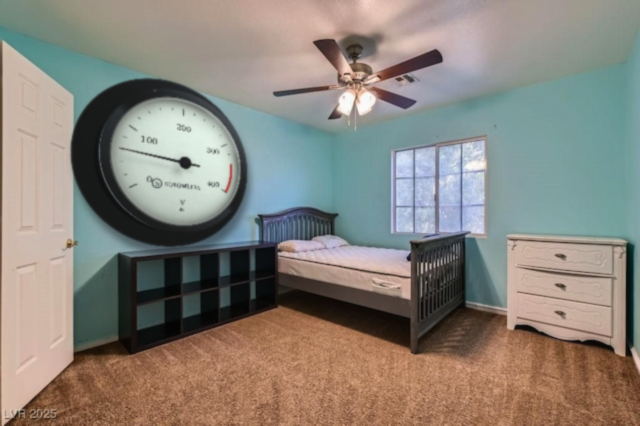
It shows 60
